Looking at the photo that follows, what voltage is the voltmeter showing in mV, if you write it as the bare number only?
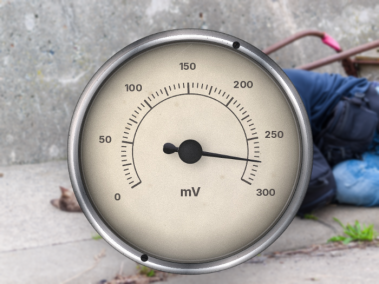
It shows 275
